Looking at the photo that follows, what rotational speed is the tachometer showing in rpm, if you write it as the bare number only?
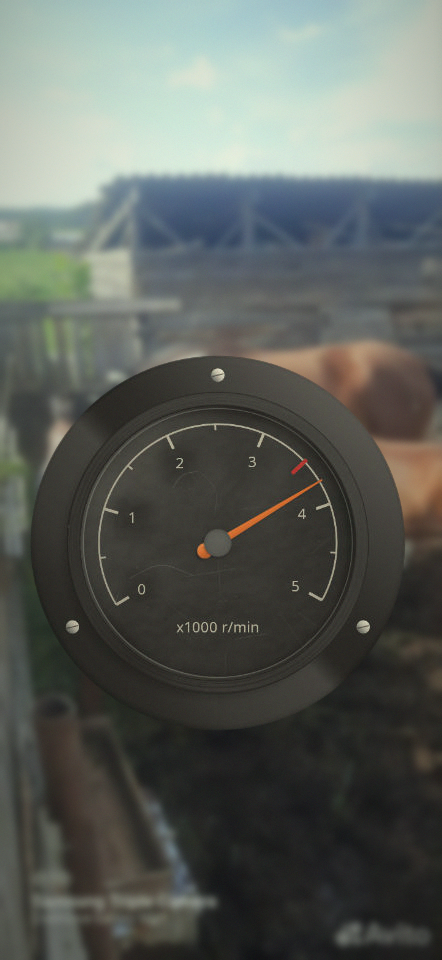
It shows 3750
